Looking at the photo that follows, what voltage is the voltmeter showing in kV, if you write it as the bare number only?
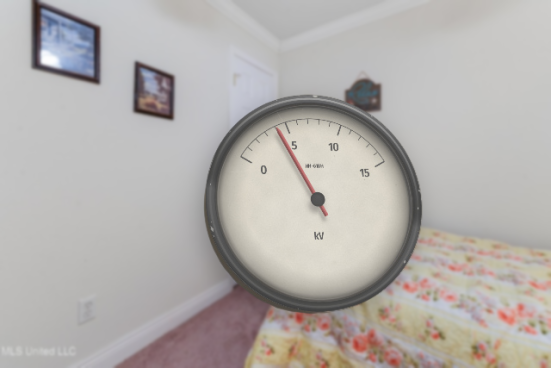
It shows 4
